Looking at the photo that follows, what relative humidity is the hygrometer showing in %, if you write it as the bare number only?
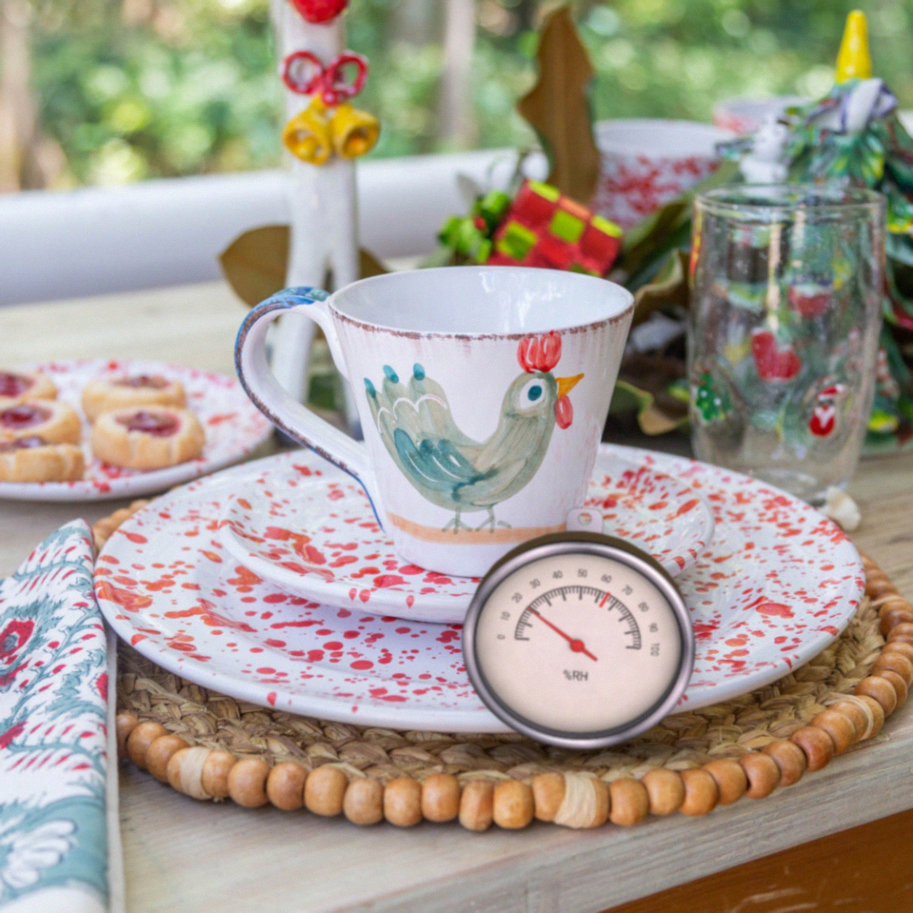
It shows 20
